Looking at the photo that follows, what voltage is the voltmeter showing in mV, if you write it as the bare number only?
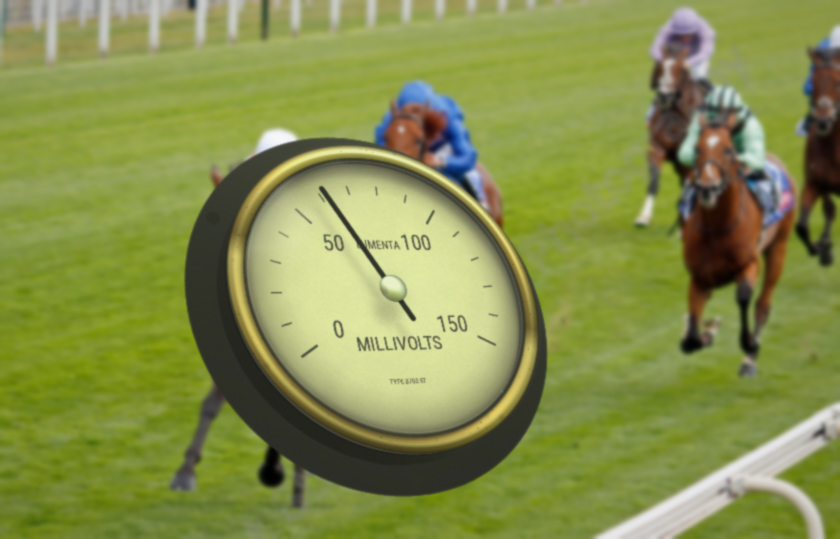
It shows 60
